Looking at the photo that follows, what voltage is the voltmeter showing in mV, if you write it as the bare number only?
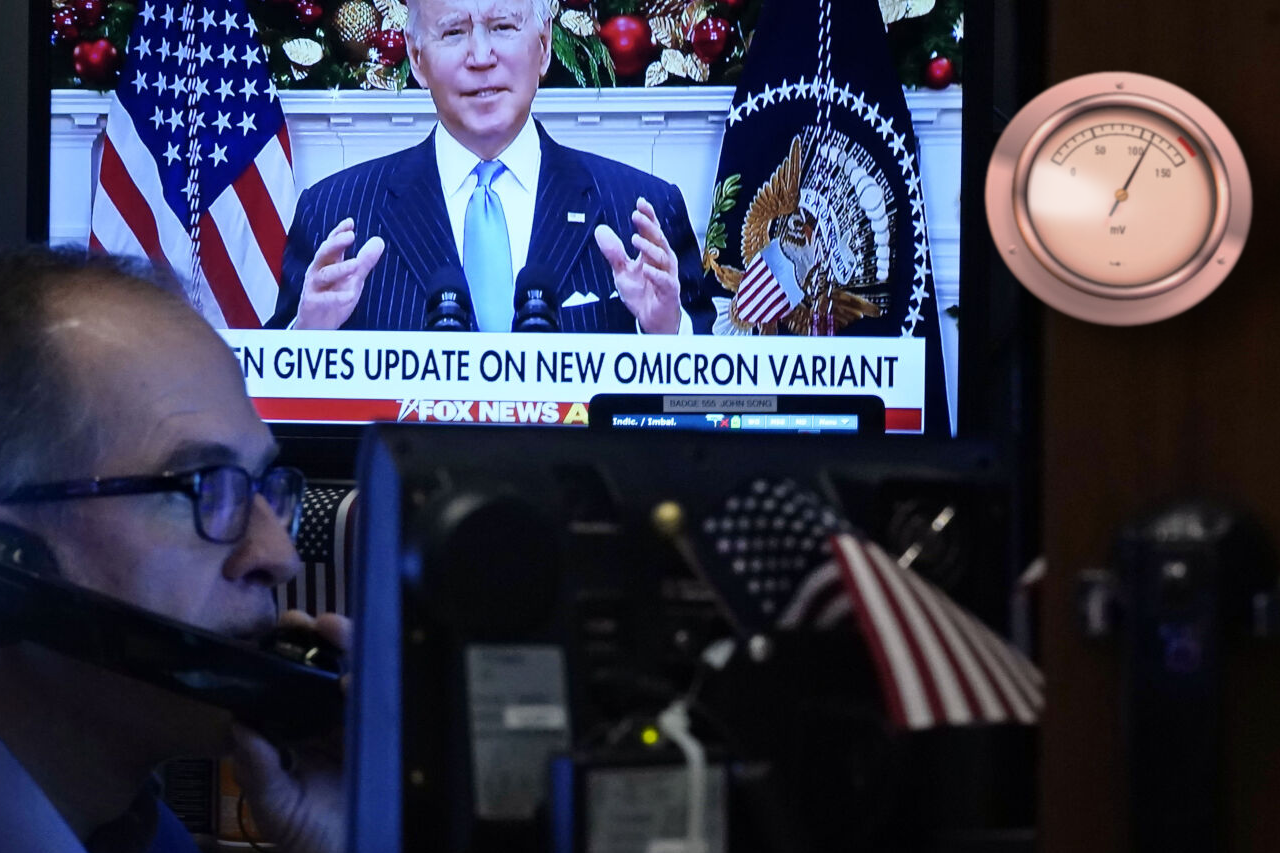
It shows 110
